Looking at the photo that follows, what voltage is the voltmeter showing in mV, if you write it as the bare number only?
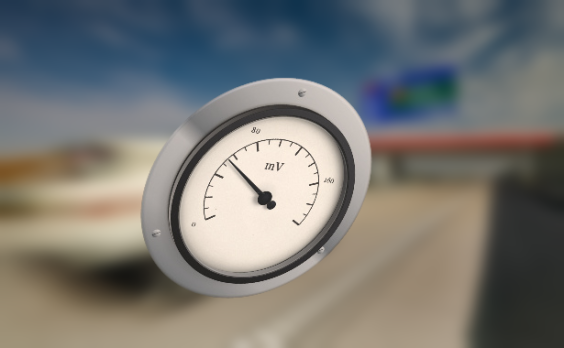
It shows 55
